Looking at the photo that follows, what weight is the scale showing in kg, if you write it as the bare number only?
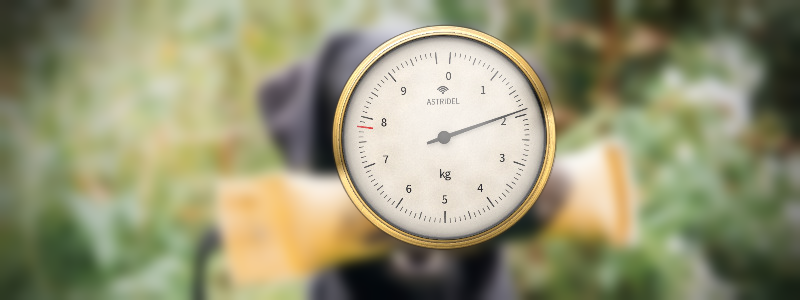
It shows 1.9
